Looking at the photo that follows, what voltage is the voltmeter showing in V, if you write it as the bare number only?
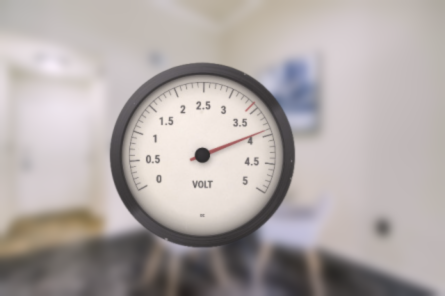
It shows 3.9
